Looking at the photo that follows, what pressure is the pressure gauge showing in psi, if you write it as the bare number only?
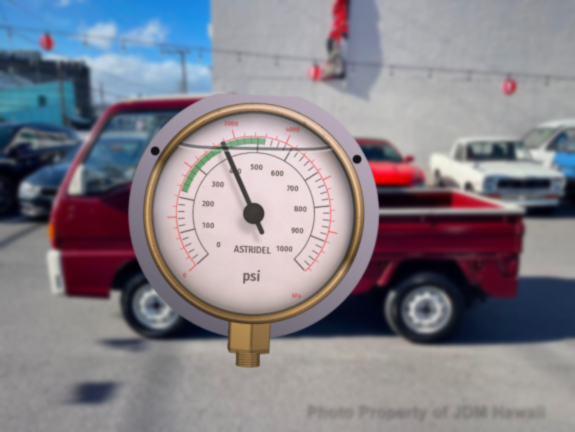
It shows 400
